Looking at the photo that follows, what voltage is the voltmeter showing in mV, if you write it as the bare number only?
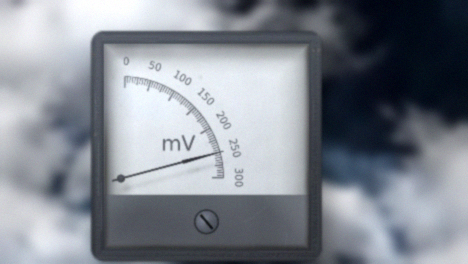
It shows 250
